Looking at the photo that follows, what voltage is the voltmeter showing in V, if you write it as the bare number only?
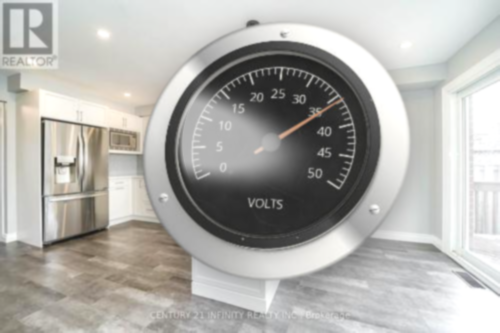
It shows 36
